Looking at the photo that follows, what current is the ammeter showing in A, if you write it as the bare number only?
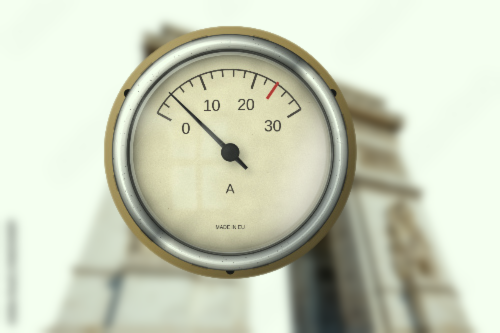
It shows 4
